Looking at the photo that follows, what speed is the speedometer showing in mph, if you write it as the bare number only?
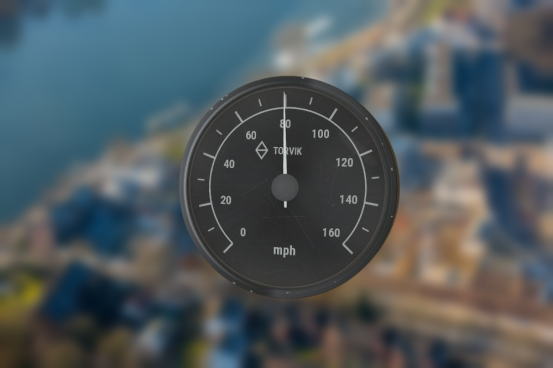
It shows 80
